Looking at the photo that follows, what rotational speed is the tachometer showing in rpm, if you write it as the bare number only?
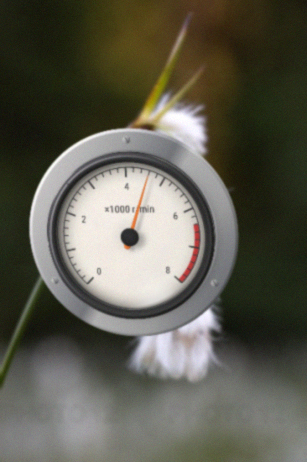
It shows 4600
